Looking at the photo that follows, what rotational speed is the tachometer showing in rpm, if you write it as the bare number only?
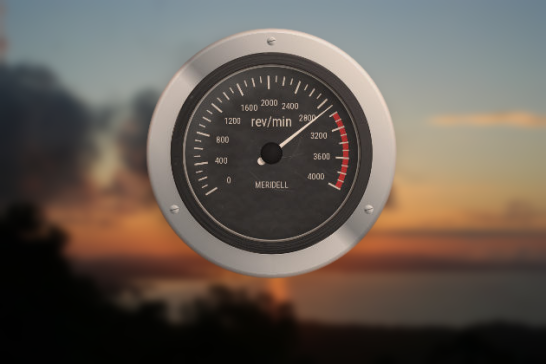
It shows 2900
